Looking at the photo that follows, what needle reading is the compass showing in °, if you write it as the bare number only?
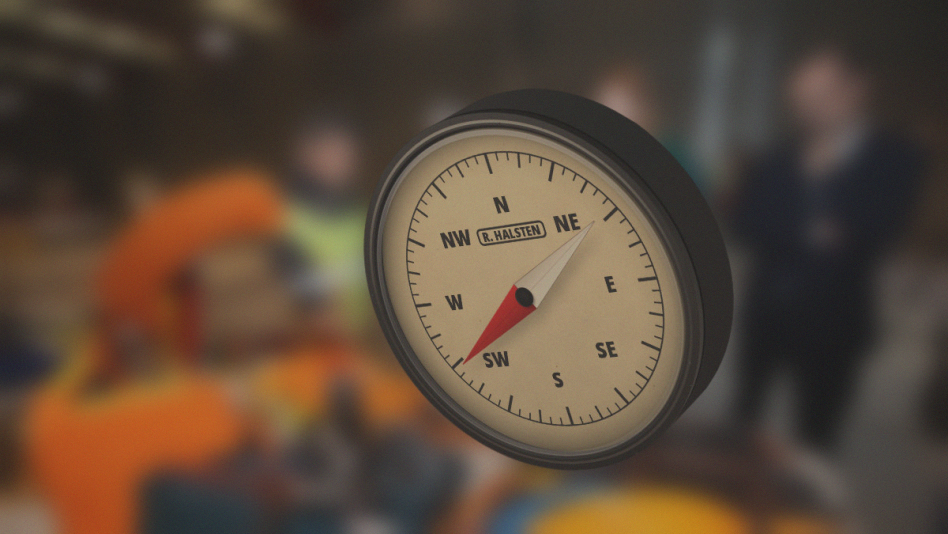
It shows 237.5
